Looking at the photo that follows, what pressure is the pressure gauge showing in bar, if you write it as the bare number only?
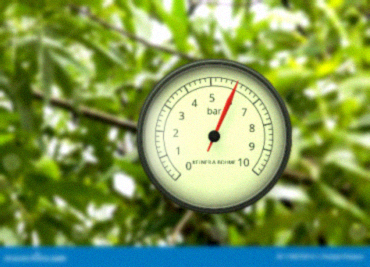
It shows 6
